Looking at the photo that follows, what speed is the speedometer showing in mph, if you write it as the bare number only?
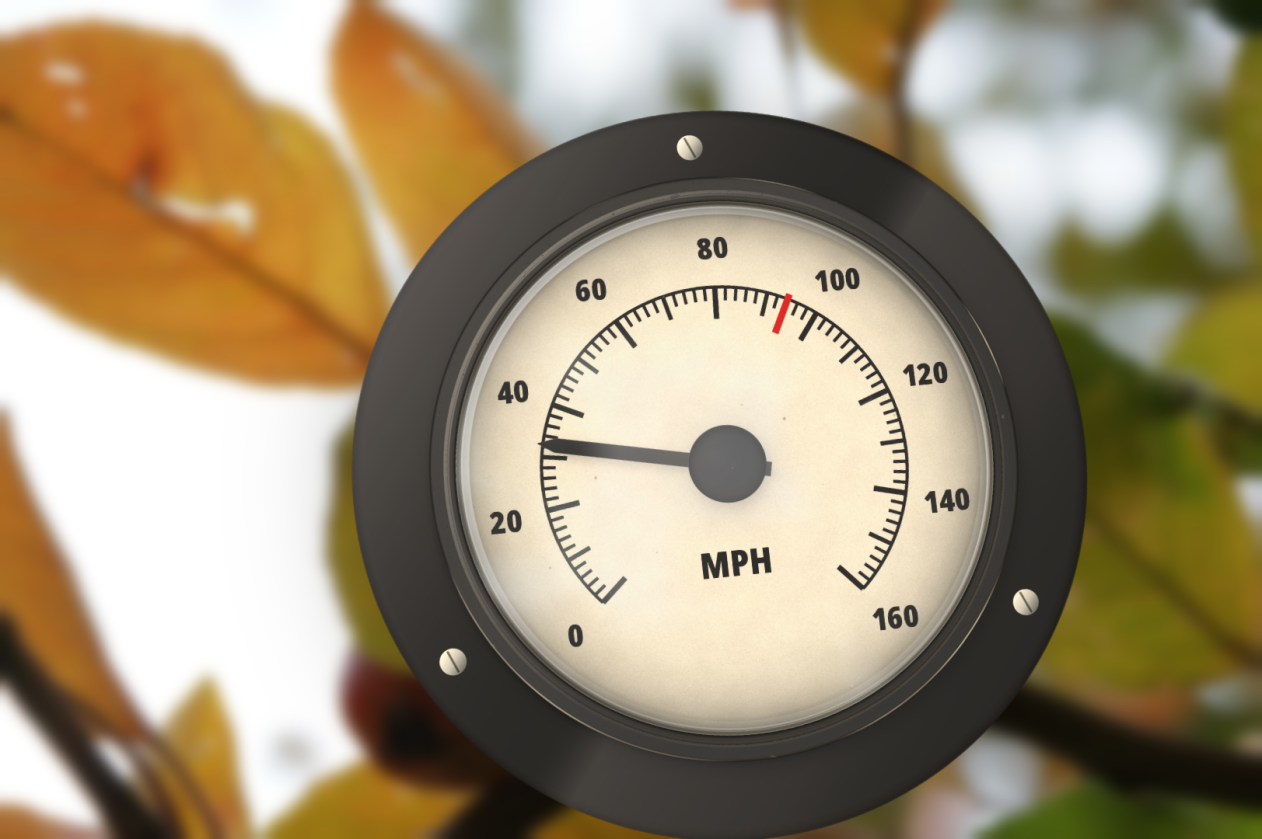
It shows 32
